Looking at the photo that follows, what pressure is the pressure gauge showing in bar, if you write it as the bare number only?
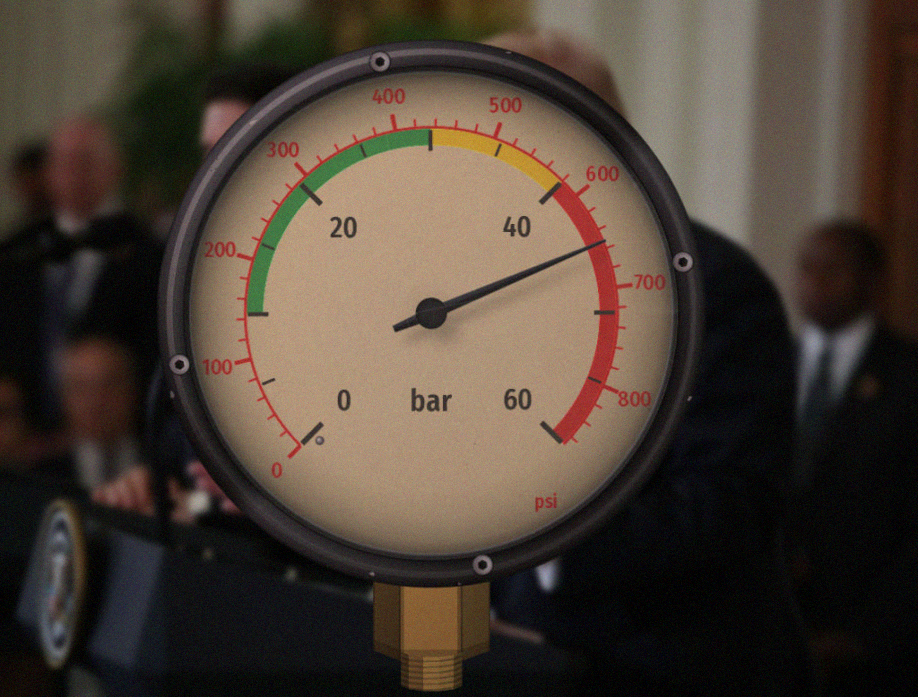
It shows 45
